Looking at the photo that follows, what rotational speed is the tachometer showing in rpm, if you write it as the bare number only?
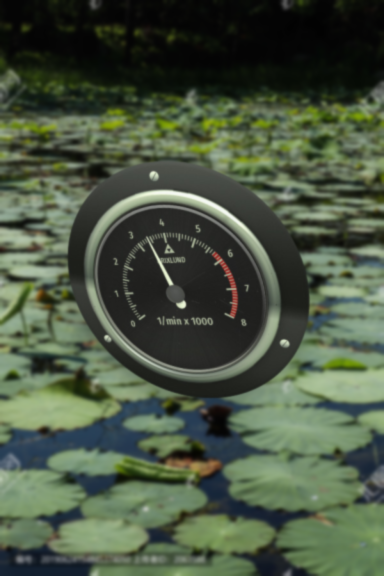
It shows 3500
